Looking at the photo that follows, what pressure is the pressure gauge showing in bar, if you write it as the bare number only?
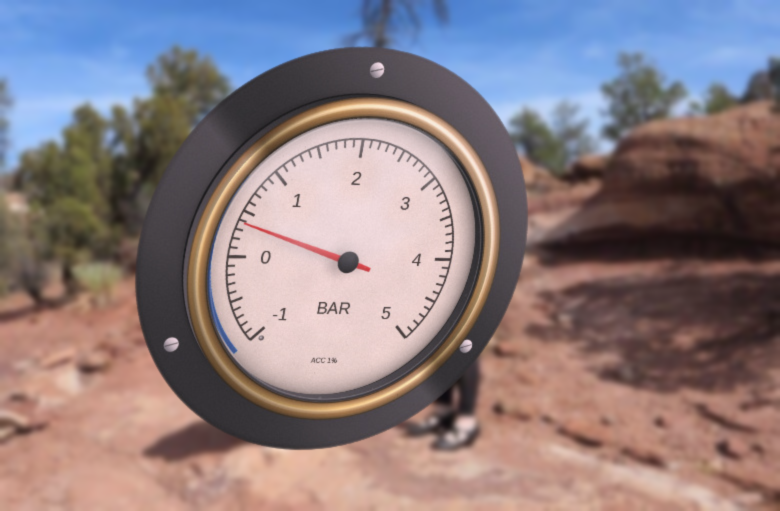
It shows 0.4
